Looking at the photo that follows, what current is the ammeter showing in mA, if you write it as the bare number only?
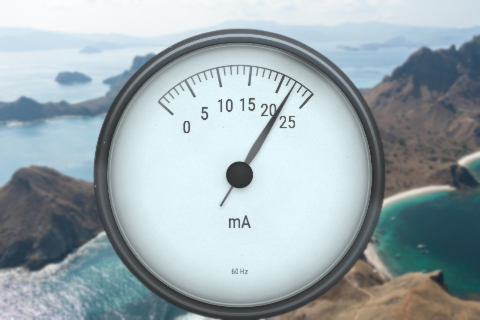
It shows 22
